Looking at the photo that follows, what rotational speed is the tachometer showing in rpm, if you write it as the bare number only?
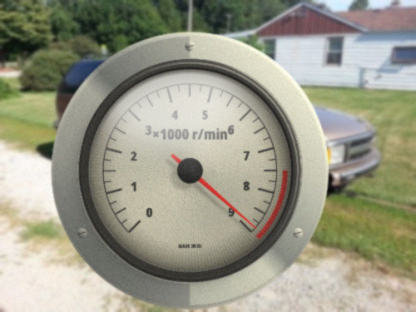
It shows 8875
